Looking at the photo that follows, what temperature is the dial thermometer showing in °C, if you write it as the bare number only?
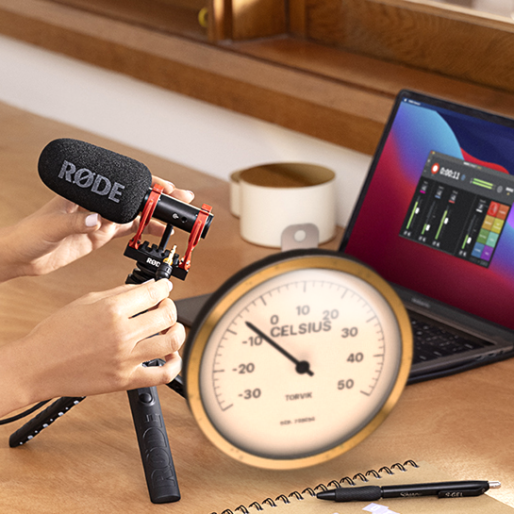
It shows -6
